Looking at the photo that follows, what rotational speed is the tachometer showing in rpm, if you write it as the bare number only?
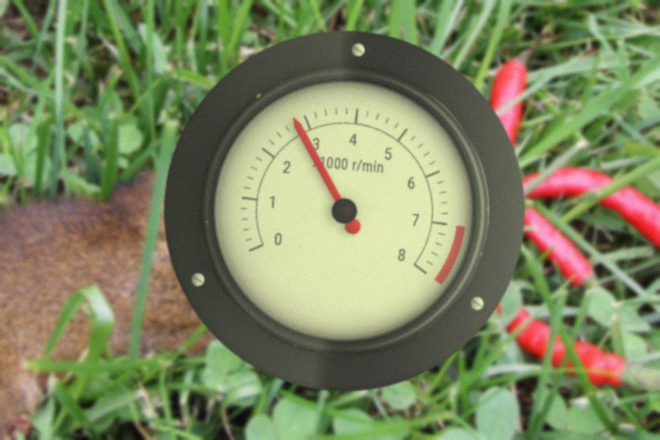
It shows 2800
